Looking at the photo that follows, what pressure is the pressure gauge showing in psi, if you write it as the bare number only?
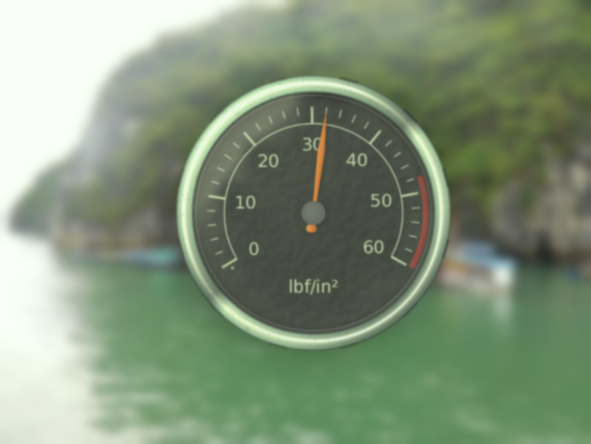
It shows 32
